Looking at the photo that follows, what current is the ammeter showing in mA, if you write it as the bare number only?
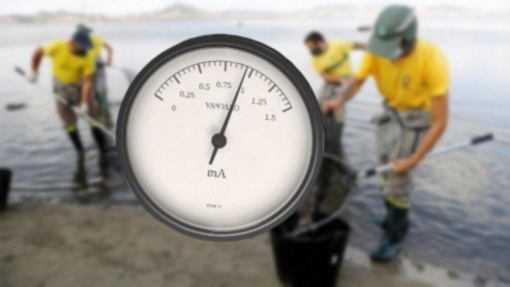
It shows 0.95
